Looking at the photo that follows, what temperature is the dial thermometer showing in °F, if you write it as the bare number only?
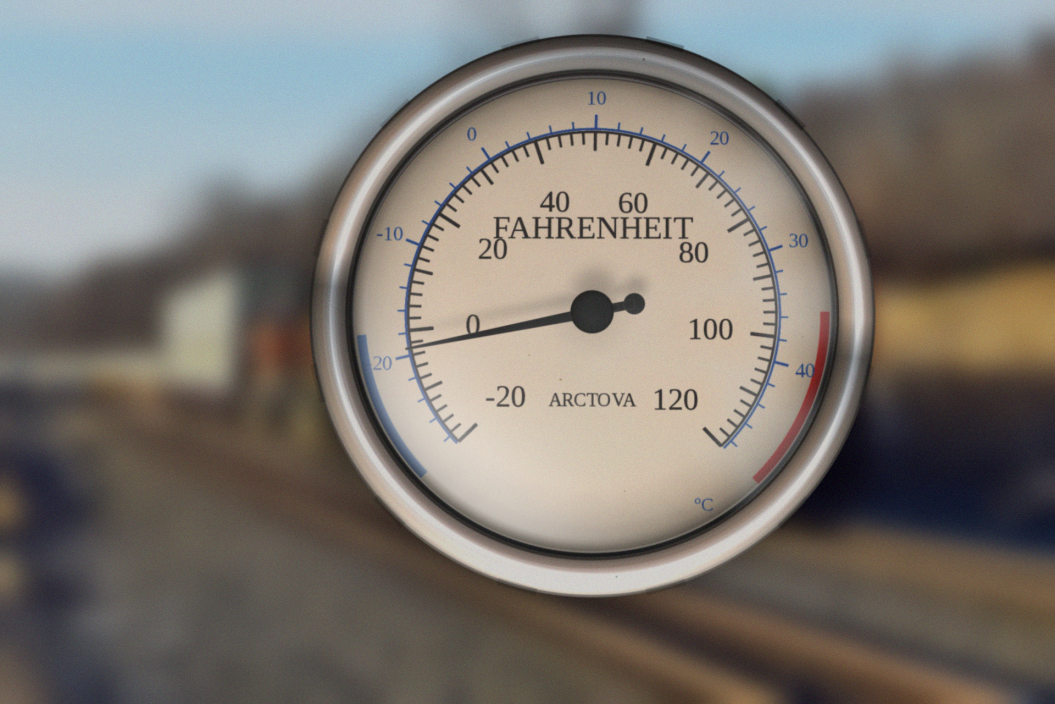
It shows -3
